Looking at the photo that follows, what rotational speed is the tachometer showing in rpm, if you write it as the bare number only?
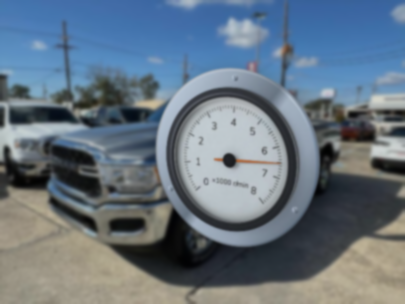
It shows 6500
